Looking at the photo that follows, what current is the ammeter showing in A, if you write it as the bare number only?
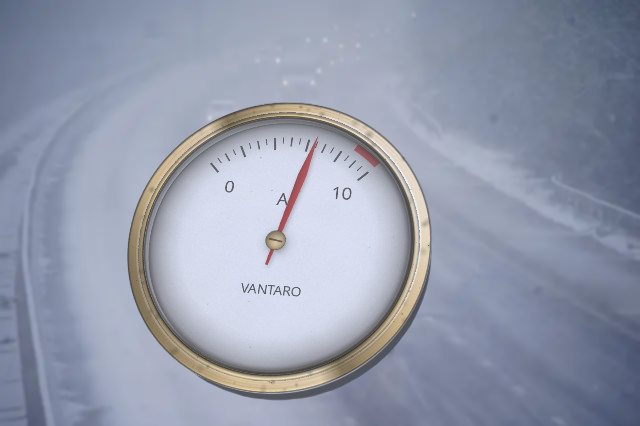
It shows 6.5
